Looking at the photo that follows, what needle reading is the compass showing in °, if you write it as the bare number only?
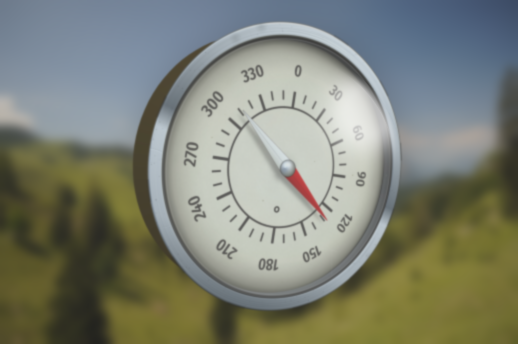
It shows 130
